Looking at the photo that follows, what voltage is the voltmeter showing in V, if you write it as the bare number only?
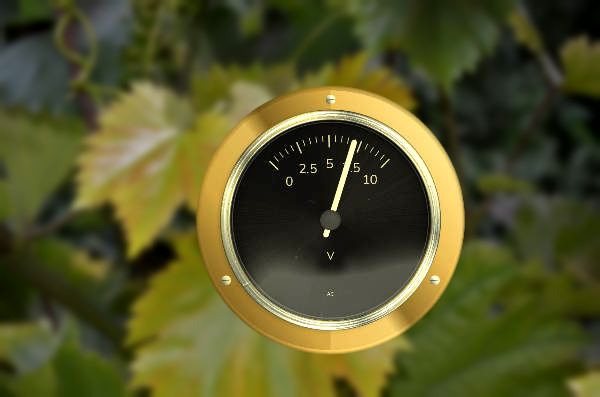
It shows 7
